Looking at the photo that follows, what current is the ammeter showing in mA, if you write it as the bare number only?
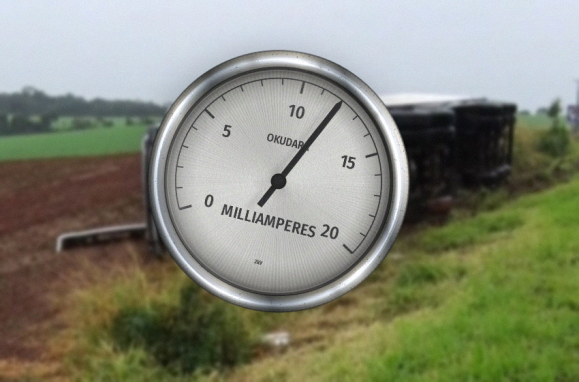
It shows 12
